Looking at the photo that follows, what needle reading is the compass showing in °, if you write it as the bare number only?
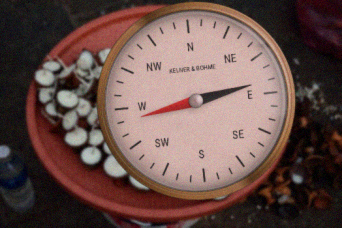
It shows 260
